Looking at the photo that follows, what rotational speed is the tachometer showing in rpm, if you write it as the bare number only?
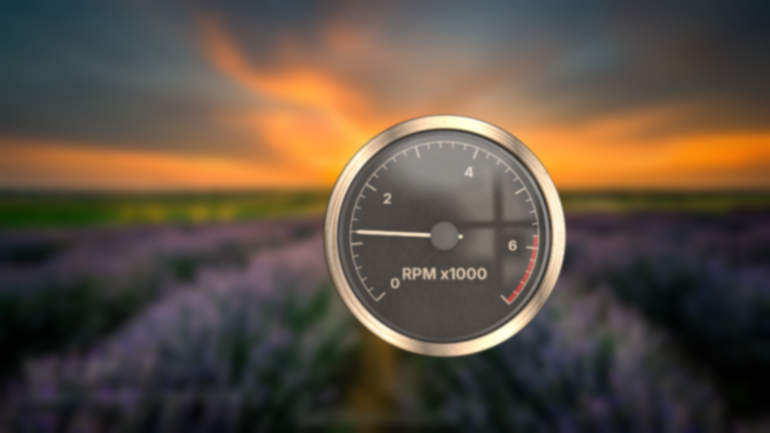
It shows 1200
